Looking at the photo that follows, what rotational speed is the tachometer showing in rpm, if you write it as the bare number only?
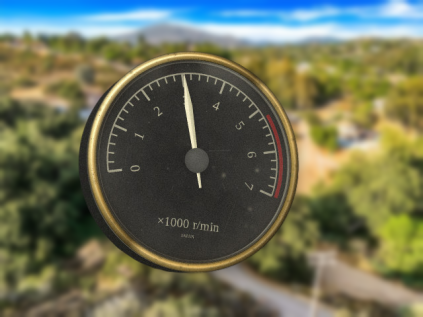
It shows 3000
